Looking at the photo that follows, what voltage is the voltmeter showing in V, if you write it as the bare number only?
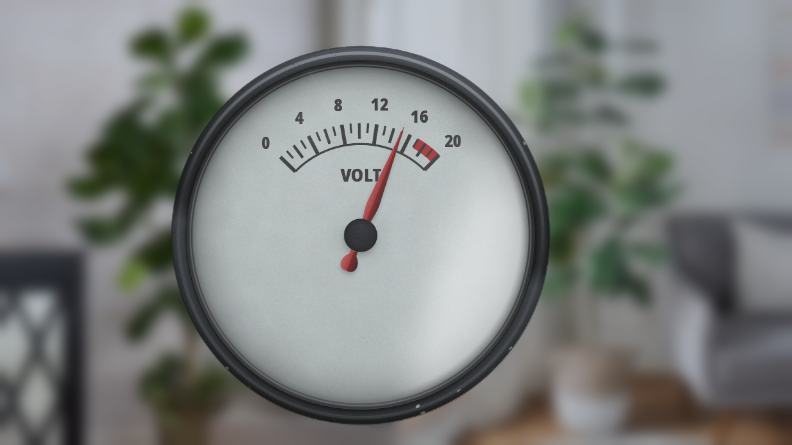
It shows 15
